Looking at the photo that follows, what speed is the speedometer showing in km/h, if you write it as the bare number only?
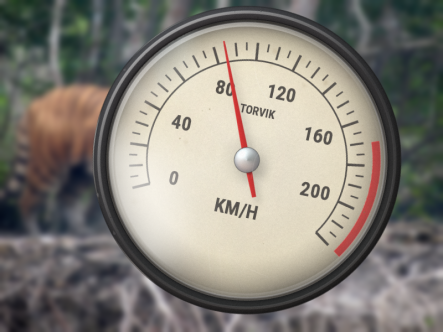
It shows 85
